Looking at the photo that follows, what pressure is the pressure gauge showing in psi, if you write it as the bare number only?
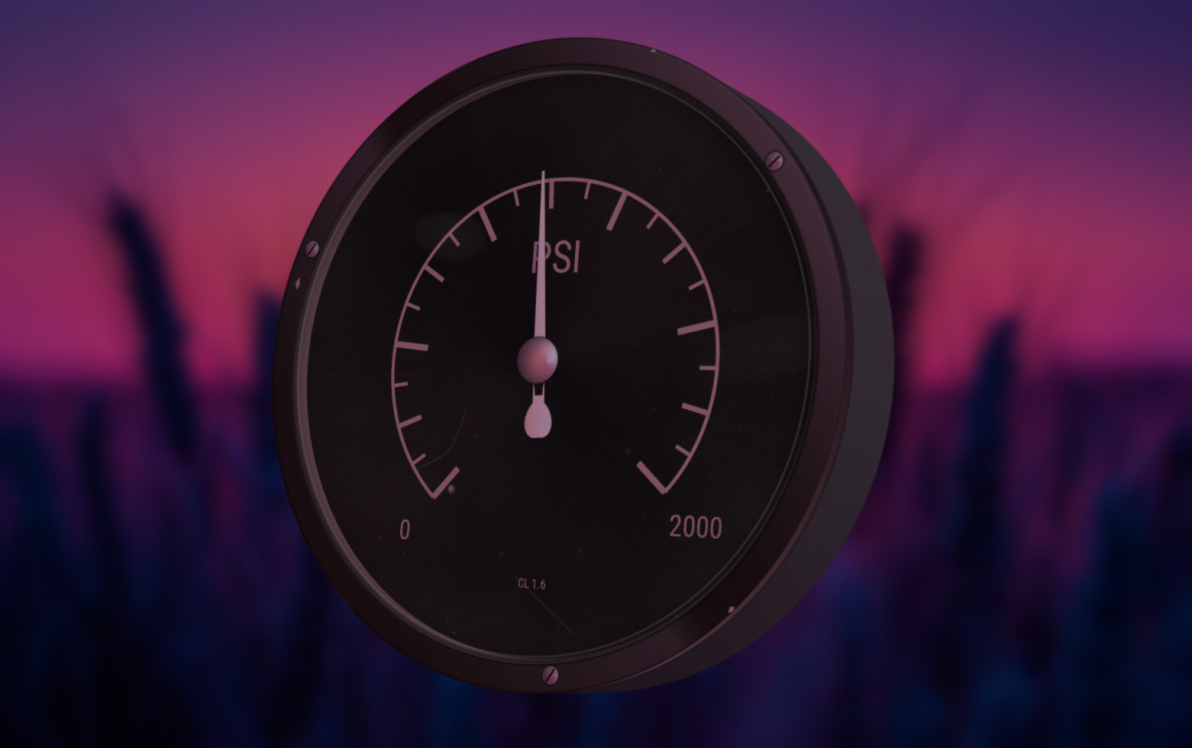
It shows 1000
